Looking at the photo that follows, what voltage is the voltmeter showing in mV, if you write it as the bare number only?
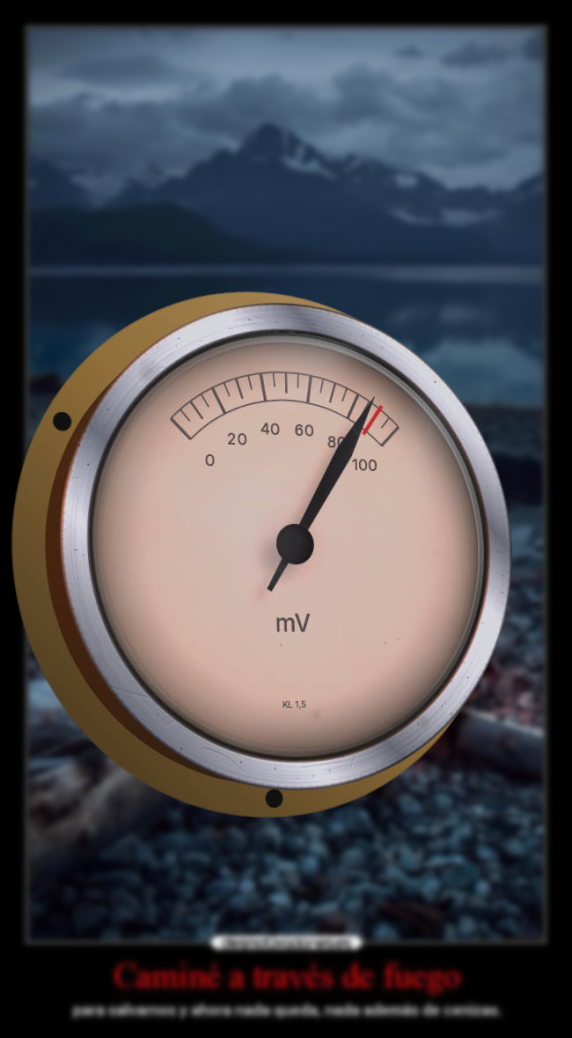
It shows 85
